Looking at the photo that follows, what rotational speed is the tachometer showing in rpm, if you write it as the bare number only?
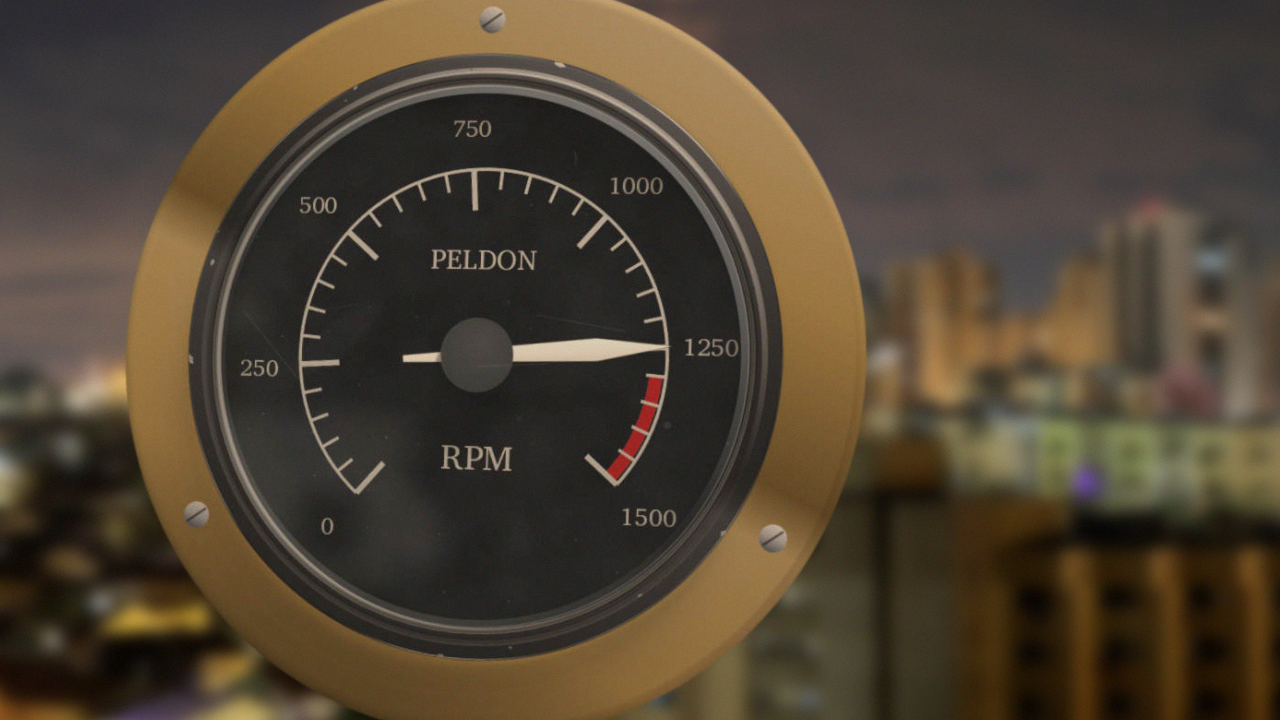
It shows 1250
